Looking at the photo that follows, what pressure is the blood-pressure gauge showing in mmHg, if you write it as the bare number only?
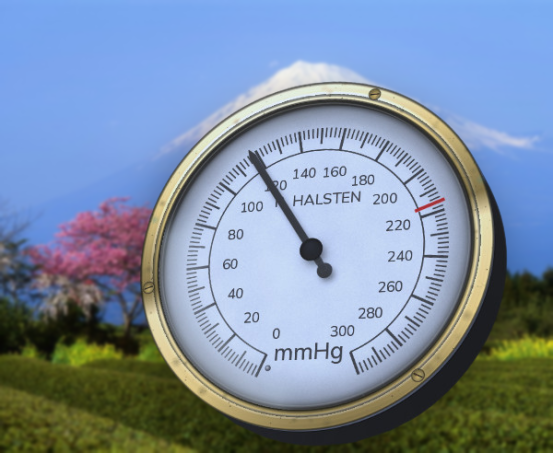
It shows 118
